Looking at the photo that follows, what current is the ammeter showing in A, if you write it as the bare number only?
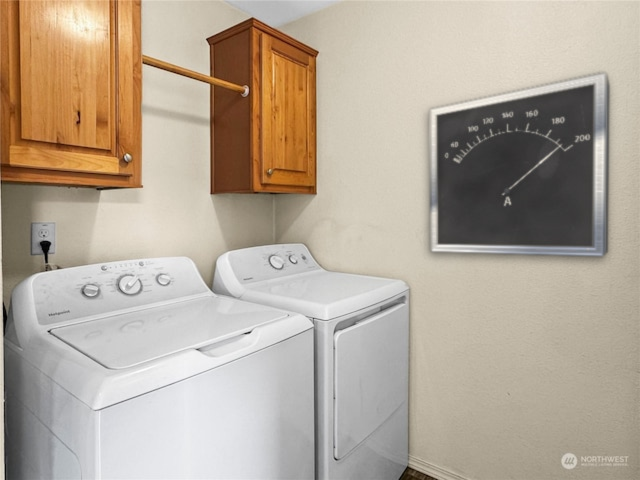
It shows 195
